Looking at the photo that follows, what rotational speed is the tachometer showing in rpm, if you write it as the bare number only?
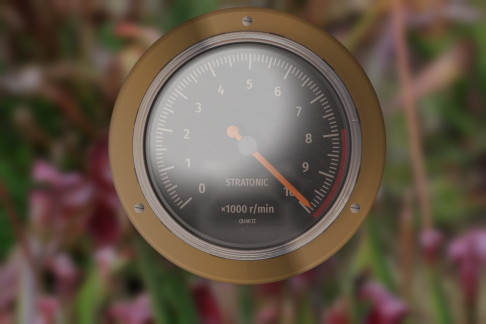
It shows 9900
